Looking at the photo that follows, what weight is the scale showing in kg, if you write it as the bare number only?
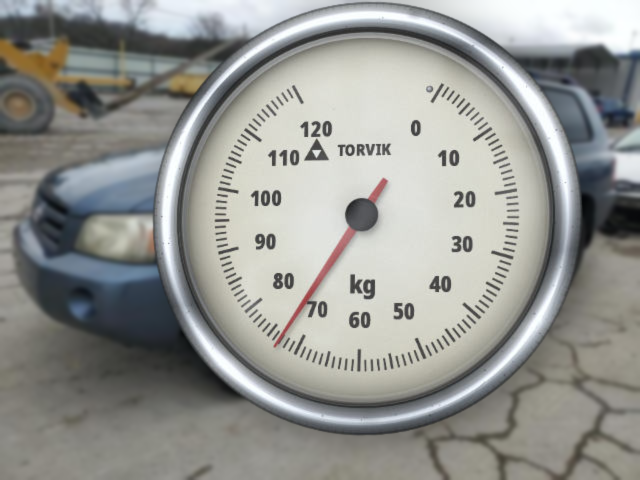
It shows 73
